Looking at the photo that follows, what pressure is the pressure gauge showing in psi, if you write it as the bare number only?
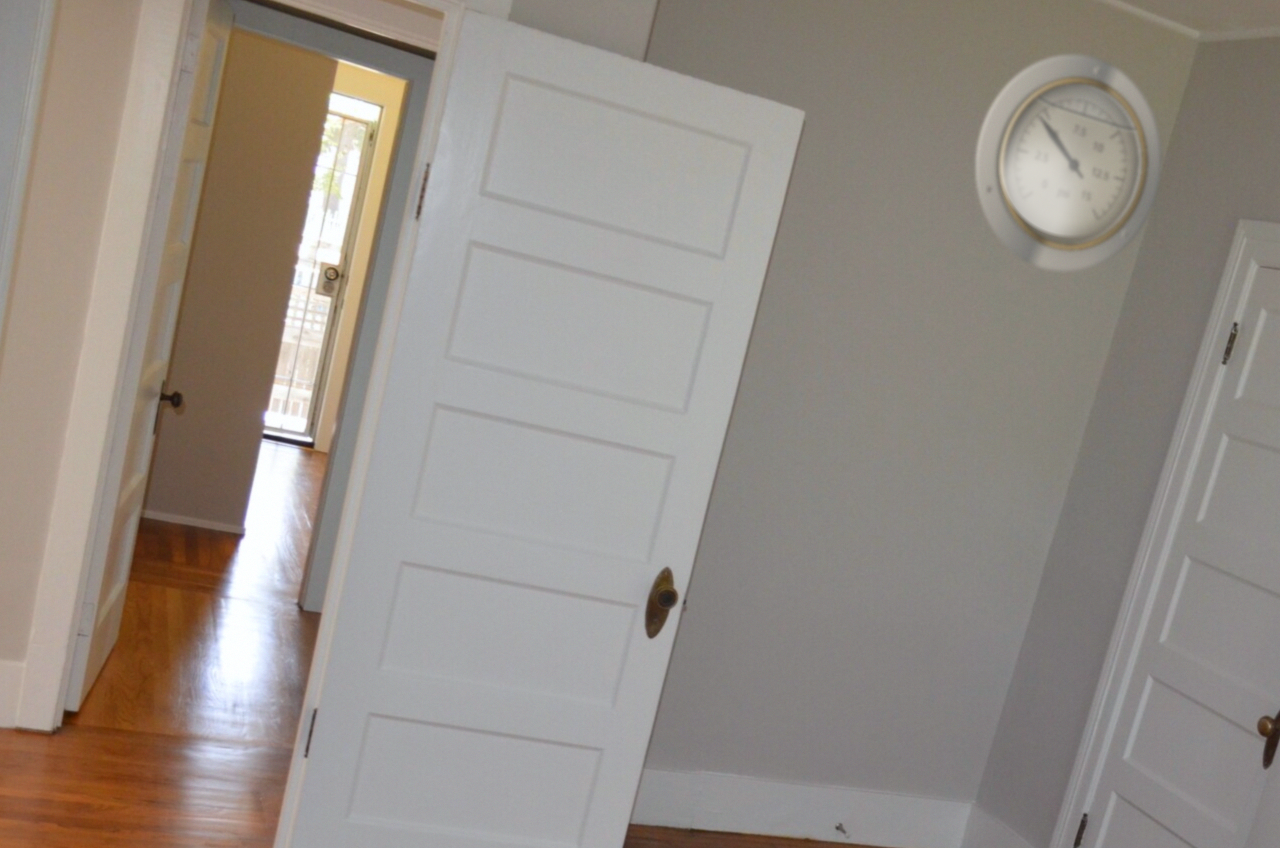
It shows 4.5
